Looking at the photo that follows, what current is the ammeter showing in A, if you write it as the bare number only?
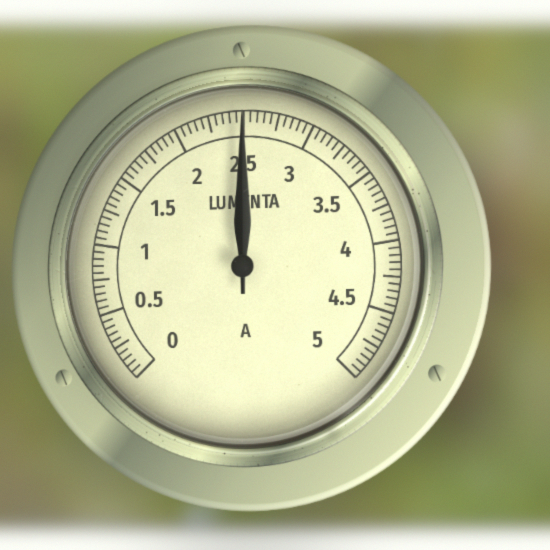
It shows 2.5
